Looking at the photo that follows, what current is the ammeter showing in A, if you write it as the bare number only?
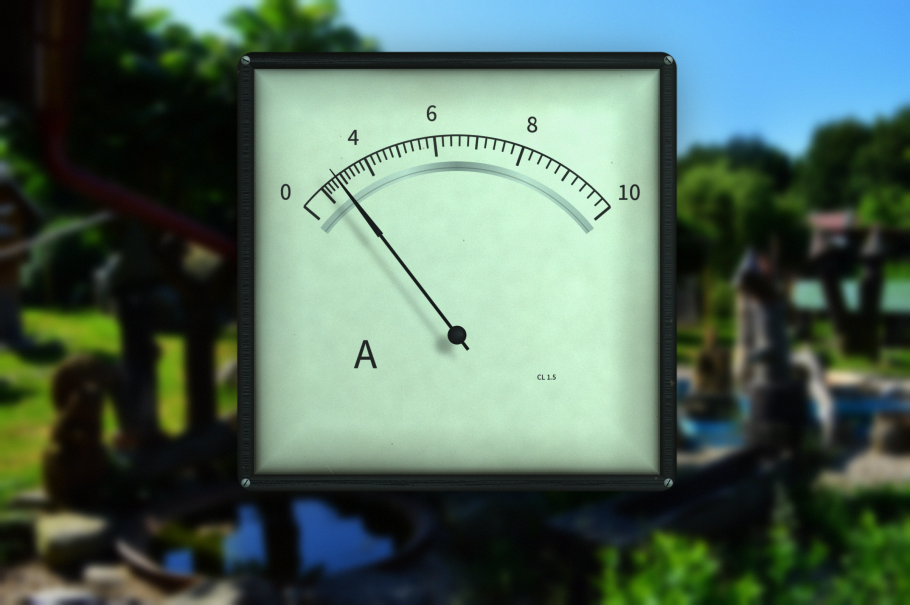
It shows 2.8
